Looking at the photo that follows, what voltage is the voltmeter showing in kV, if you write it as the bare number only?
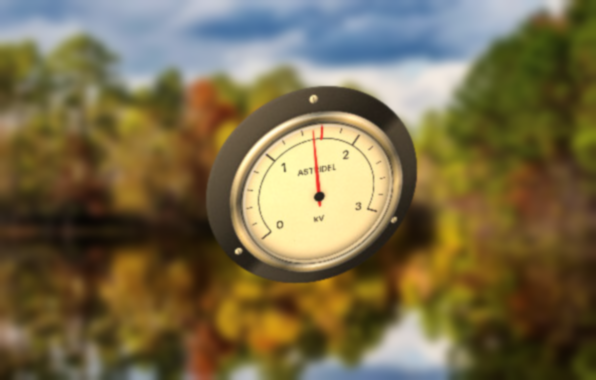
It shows 1.5
